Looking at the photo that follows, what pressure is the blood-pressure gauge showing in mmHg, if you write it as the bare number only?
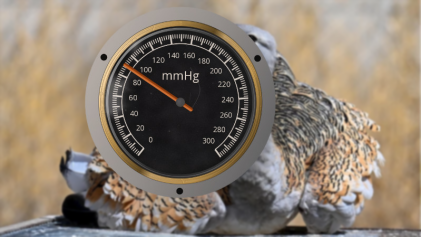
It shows 90
